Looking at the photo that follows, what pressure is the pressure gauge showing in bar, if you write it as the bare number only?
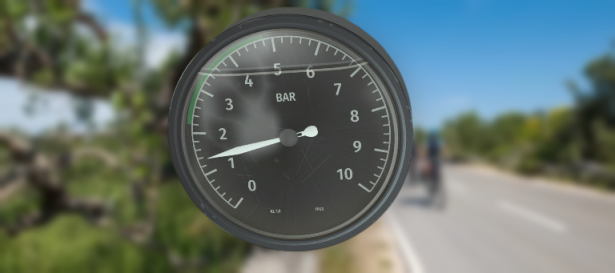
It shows 1.4
